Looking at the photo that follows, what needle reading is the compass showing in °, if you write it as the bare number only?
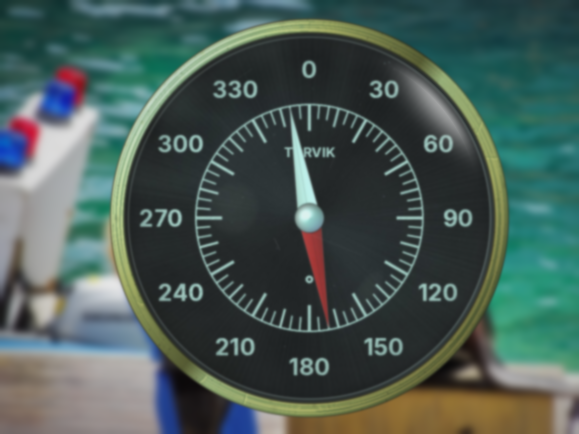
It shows 170
